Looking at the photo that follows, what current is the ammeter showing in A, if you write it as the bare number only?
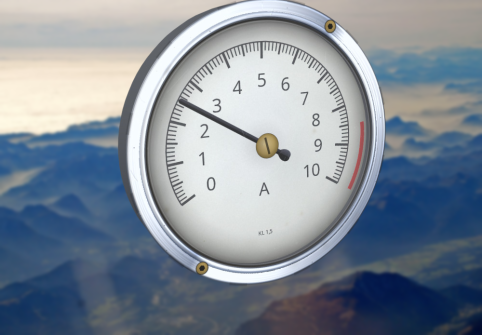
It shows 2.5
